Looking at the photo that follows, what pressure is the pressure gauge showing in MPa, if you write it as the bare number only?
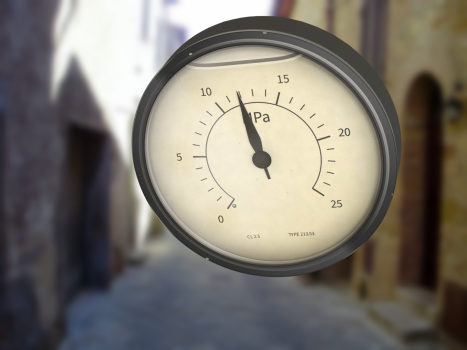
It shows 12
